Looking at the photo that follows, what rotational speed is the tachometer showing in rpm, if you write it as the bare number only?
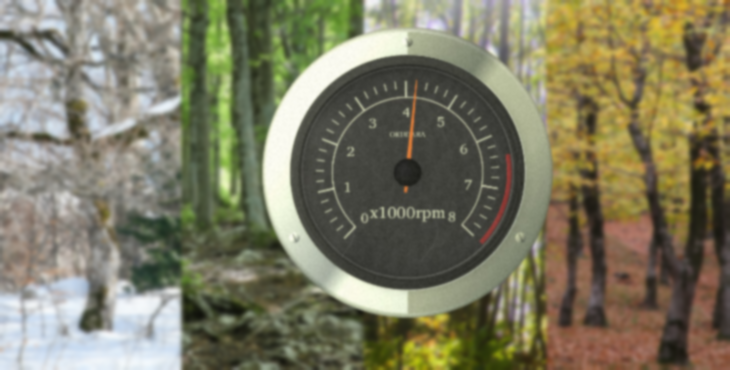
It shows 4200
